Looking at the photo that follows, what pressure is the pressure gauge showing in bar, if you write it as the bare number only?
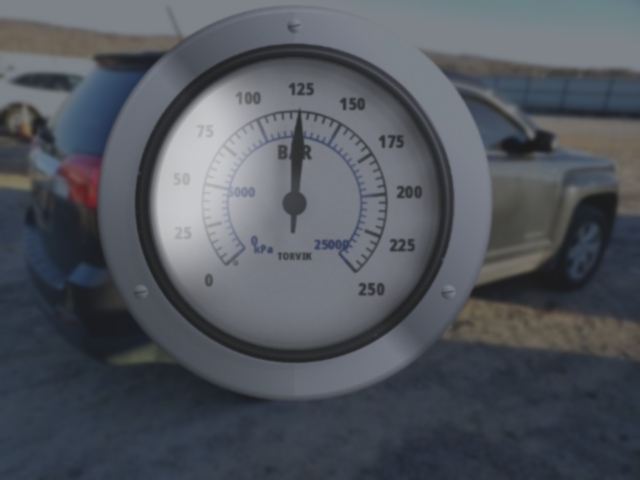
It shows 125
